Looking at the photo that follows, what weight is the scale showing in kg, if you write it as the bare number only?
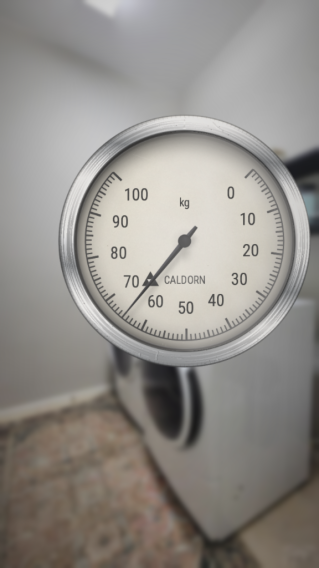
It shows 65
